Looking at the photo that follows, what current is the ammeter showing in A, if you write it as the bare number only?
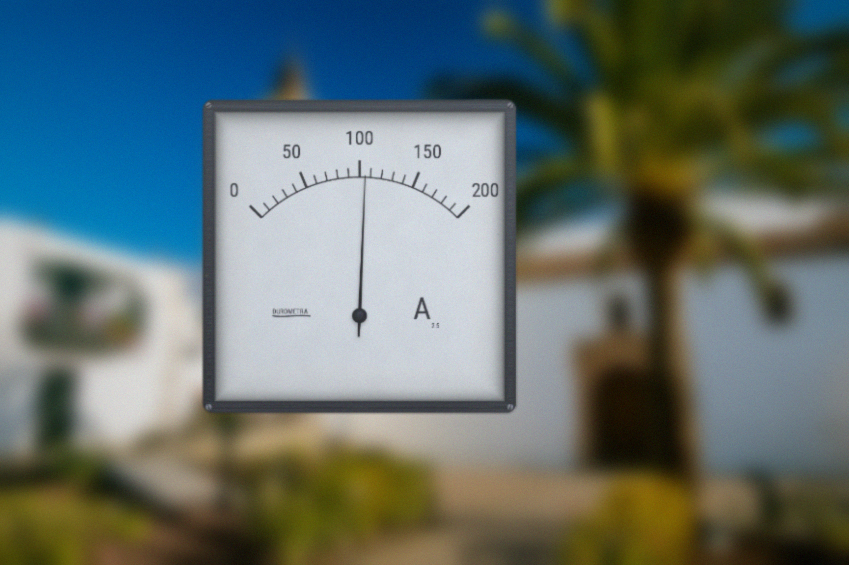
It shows 105
